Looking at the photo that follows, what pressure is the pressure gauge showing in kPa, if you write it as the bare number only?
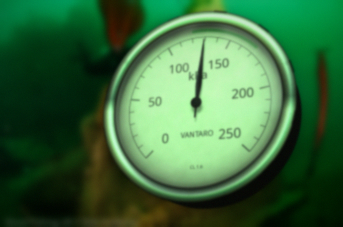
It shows 130
